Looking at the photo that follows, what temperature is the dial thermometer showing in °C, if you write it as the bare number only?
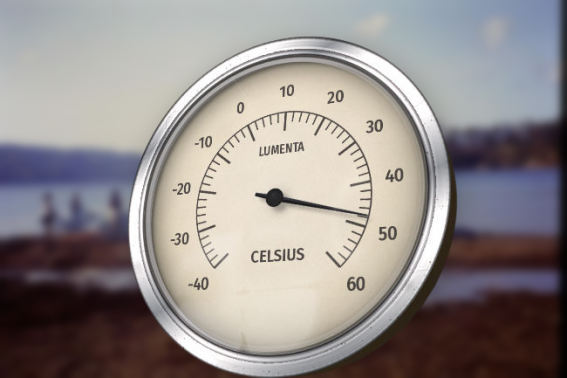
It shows 48
